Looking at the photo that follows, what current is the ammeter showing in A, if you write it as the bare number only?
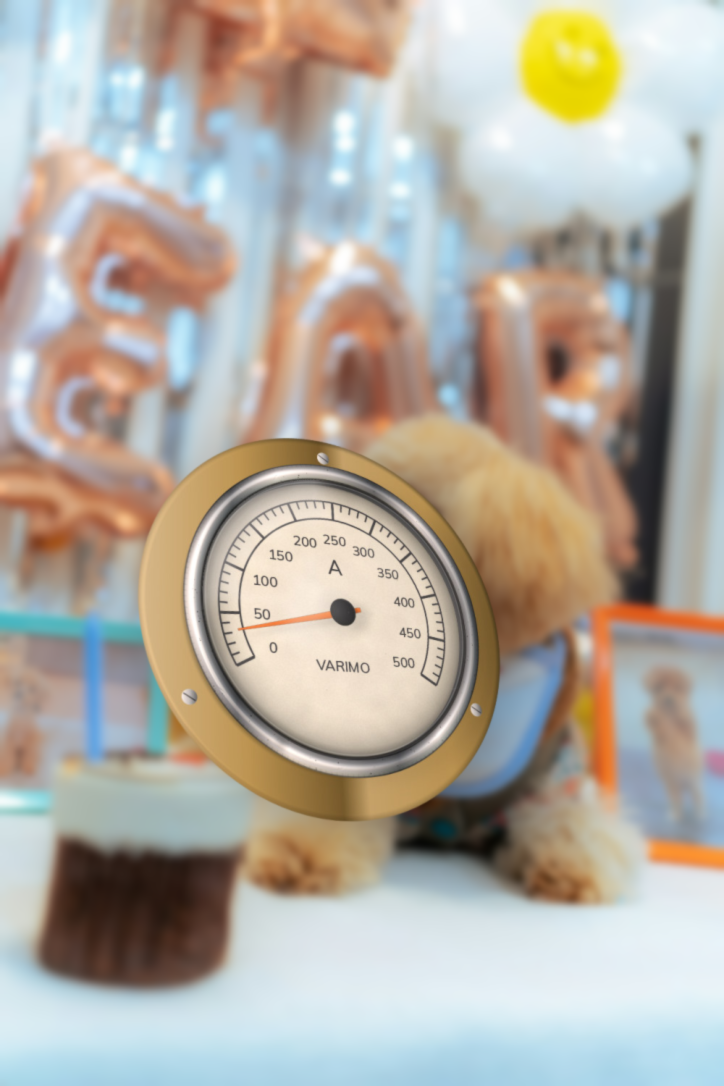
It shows 30
